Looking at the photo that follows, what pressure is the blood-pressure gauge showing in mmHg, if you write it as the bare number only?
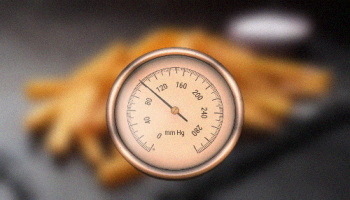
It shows 100
